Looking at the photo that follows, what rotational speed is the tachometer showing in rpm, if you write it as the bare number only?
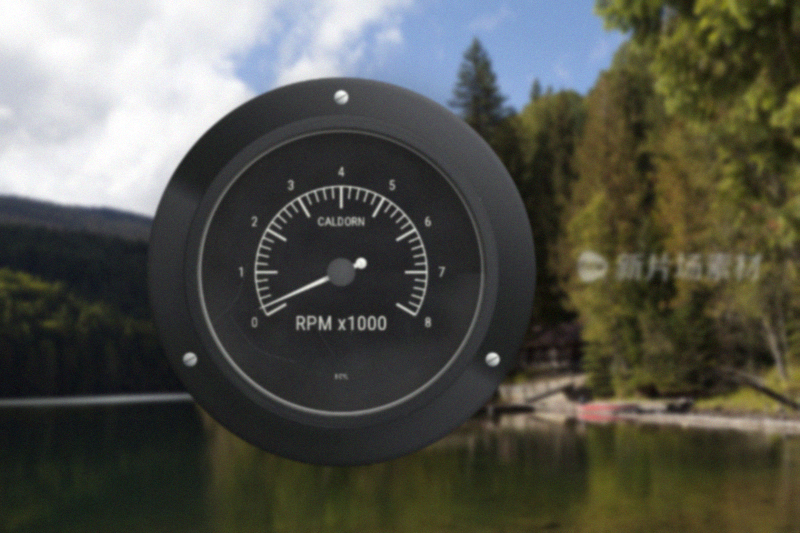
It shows 200
